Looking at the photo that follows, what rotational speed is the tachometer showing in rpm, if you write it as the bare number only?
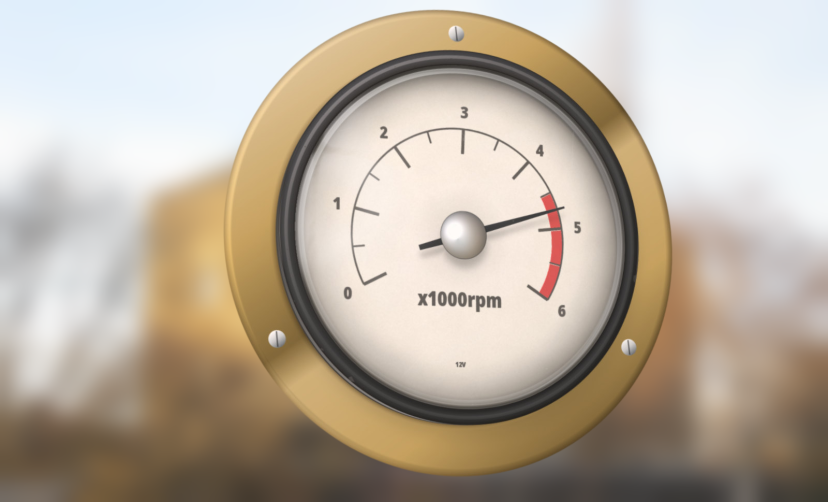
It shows 4750
